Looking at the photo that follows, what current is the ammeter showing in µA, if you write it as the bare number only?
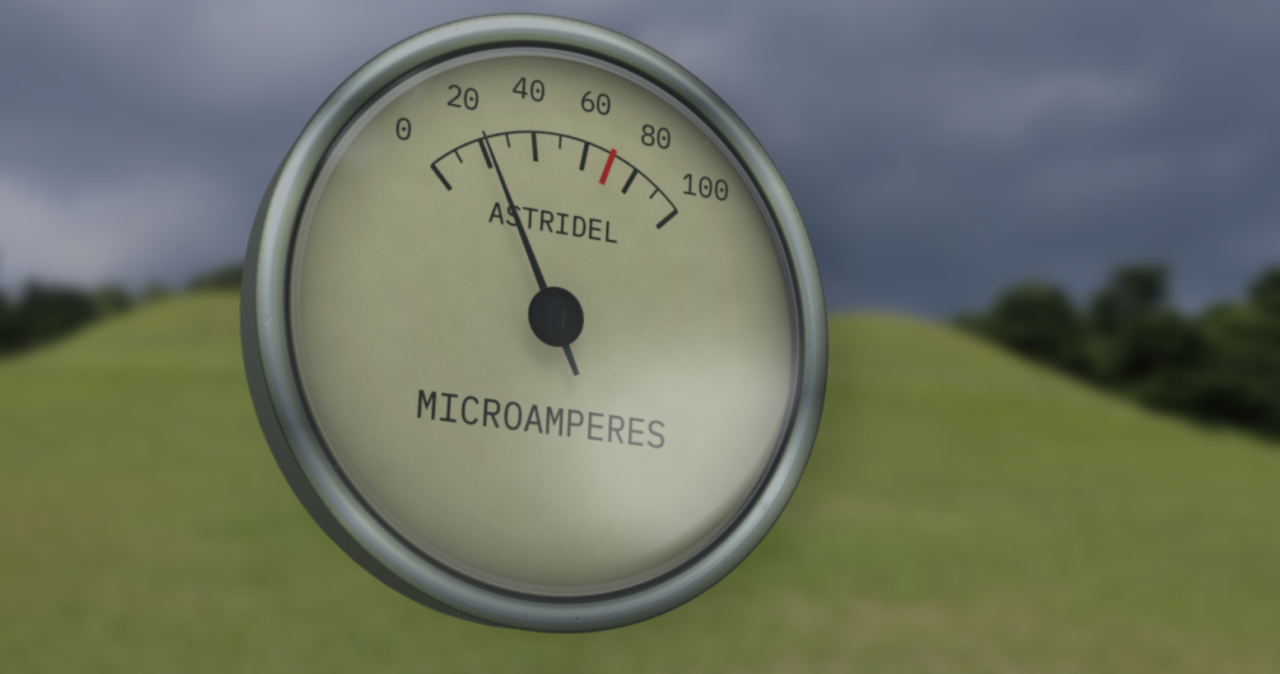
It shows 20
